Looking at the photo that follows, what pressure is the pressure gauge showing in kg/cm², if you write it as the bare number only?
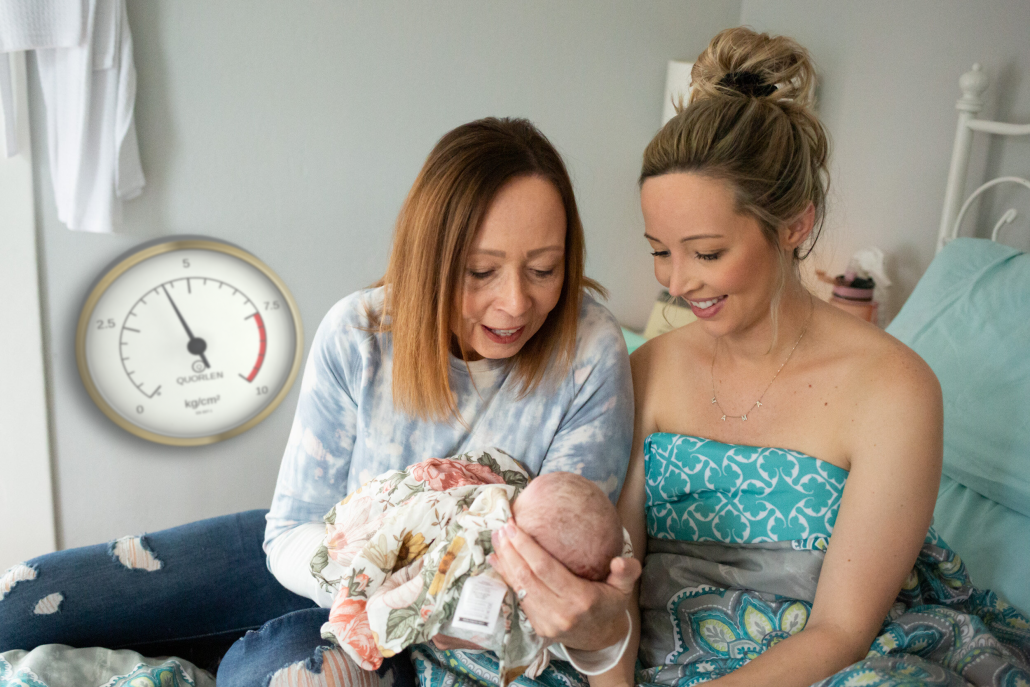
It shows 4.25
